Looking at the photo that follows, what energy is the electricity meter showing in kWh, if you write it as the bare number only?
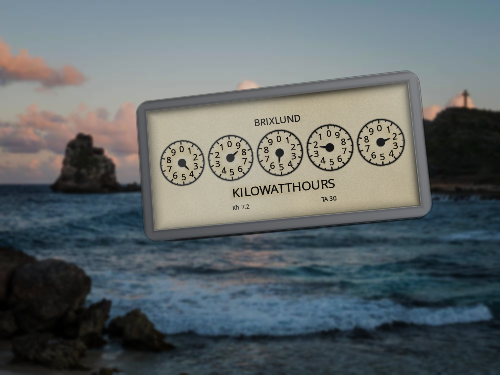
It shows 38522
